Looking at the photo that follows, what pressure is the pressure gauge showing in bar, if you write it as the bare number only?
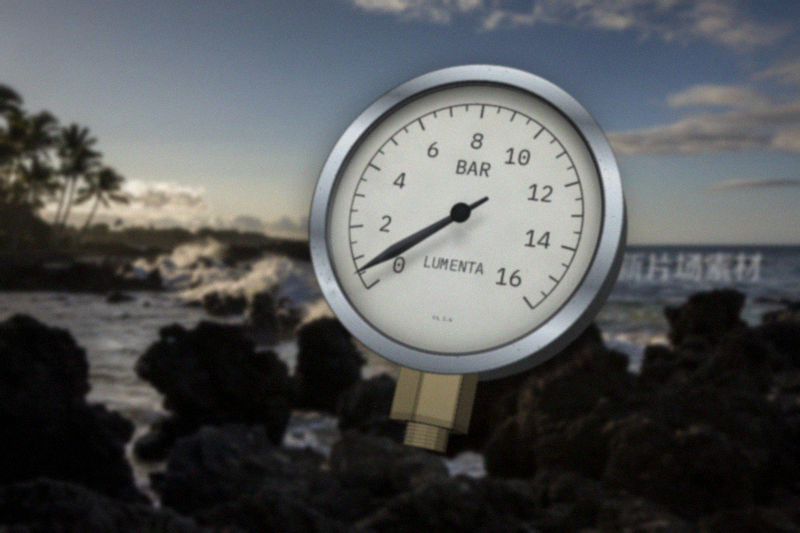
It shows 0.5
